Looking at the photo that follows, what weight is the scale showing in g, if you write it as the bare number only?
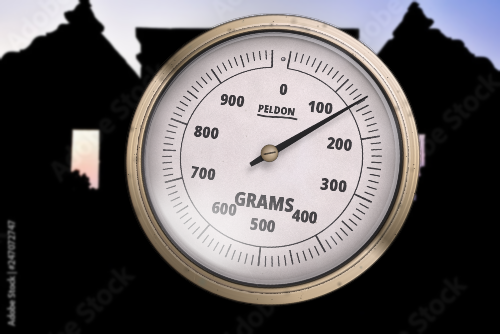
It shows 140
